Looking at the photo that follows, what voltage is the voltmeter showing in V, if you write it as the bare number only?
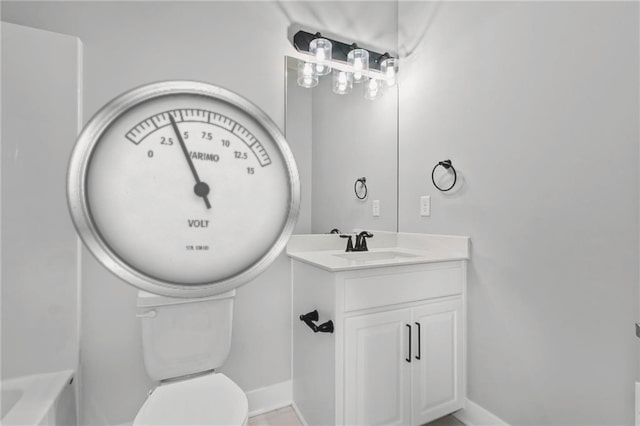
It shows 4
